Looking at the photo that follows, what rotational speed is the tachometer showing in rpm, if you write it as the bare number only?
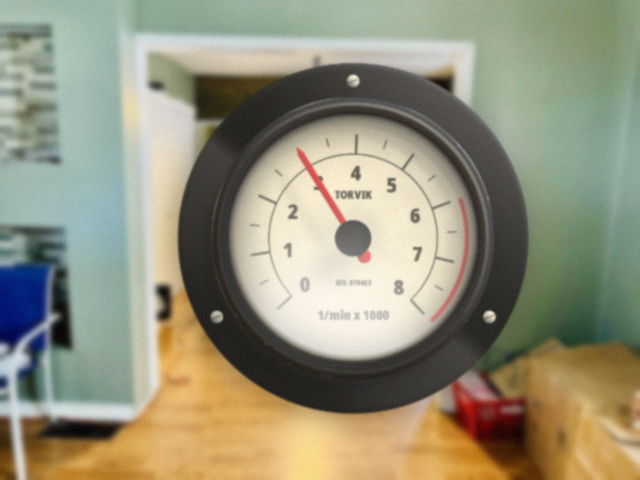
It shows 3000
